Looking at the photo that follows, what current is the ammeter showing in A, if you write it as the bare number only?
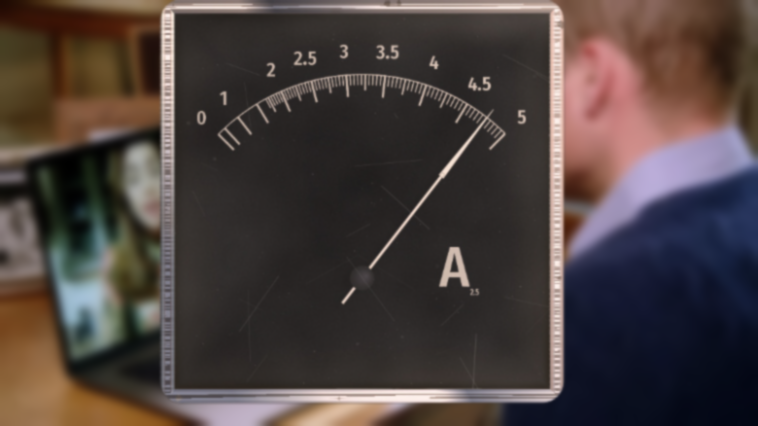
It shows 4.75
